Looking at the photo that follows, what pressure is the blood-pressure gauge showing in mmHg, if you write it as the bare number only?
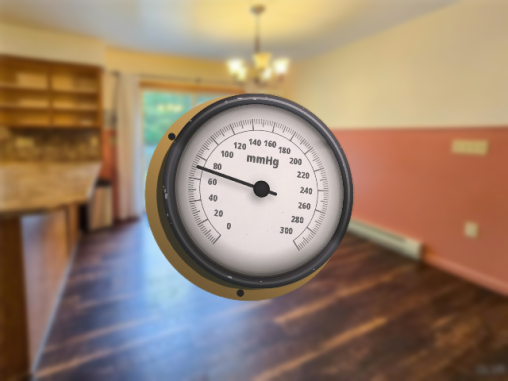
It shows 70
